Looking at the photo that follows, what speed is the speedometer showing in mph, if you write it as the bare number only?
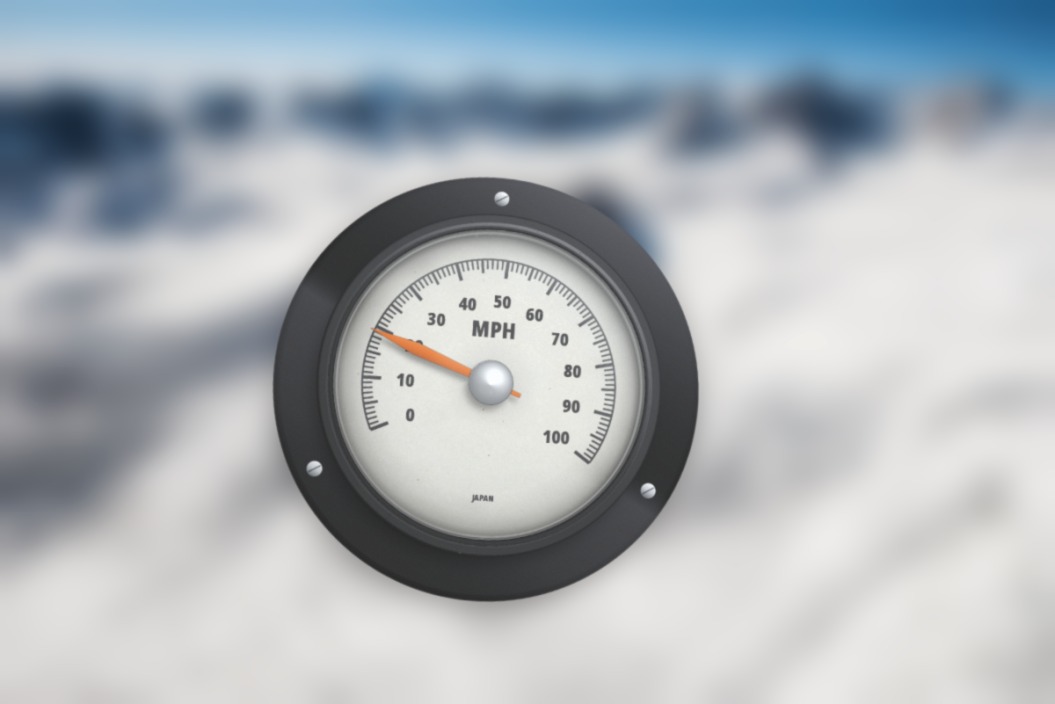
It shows 19
